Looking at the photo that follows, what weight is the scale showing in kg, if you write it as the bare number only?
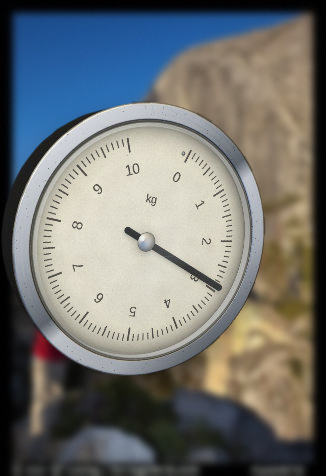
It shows 2.9
